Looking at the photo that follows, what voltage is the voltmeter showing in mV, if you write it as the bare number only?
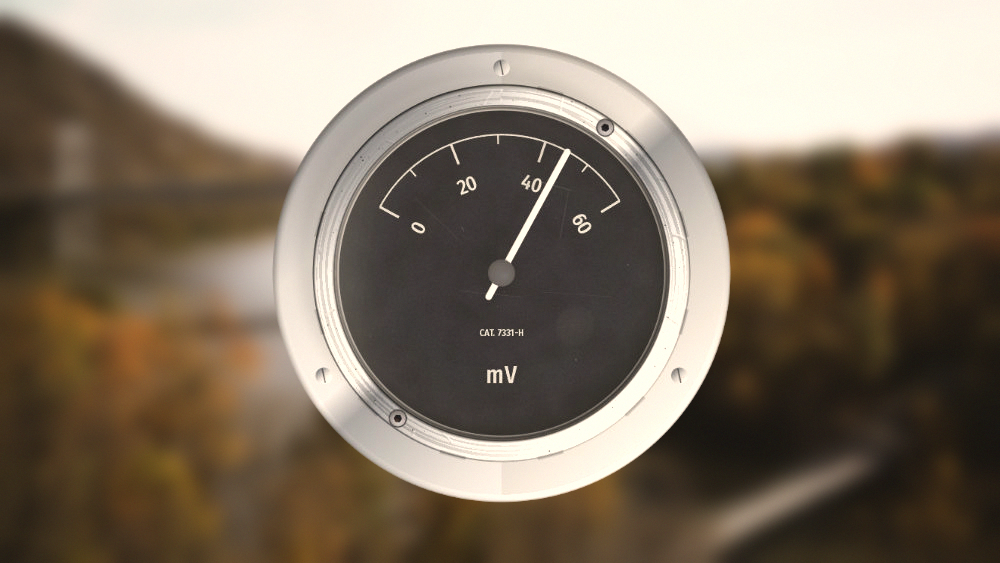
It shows 45
